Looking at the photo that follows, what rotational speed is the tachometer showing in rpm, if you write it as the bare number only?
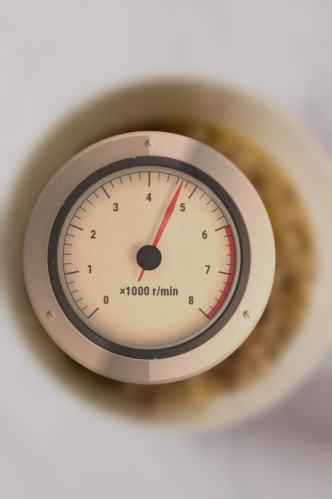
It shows 4700
